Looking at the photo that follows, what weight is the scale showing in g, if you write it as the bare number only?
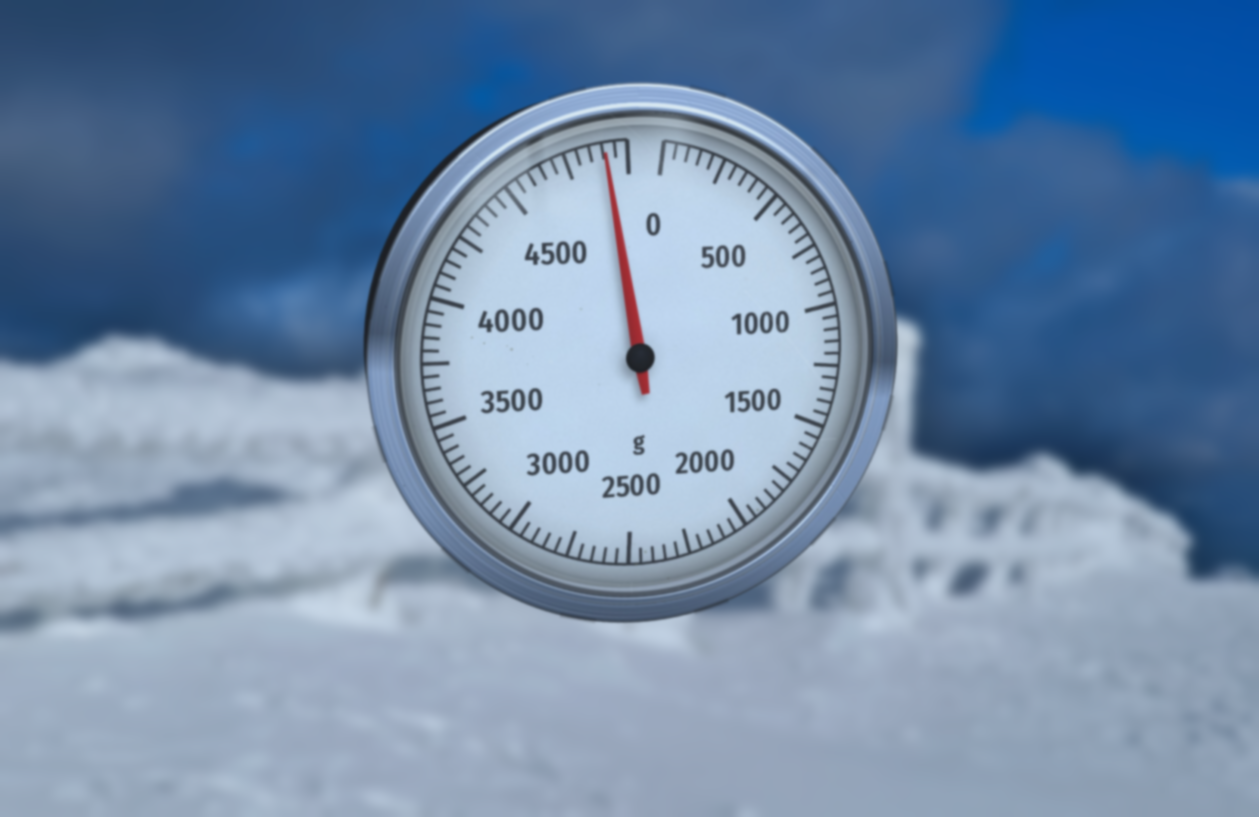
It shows 4900
